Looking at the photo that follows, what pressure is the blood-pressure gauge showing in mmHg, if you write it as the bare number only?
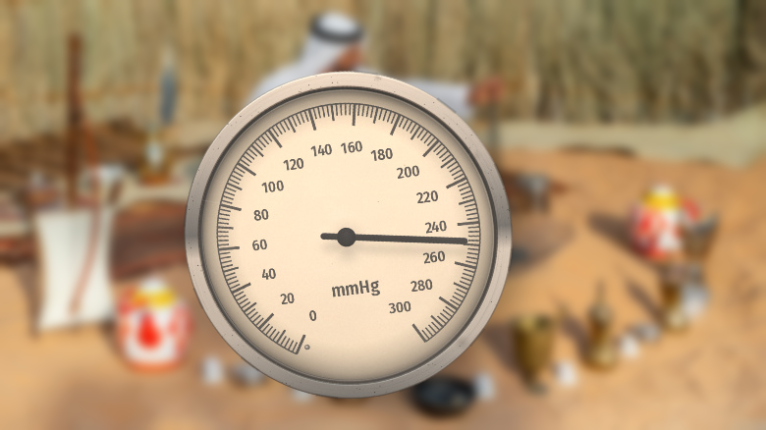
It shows 248
